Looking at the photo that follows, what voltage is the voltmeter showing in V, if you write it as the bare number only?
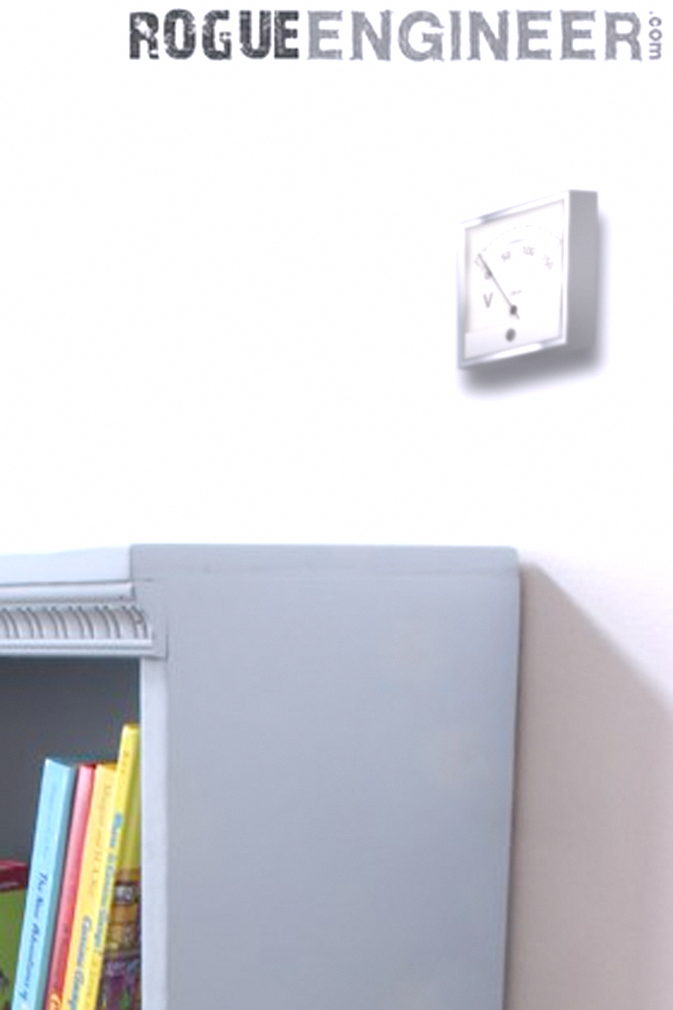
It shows 10
